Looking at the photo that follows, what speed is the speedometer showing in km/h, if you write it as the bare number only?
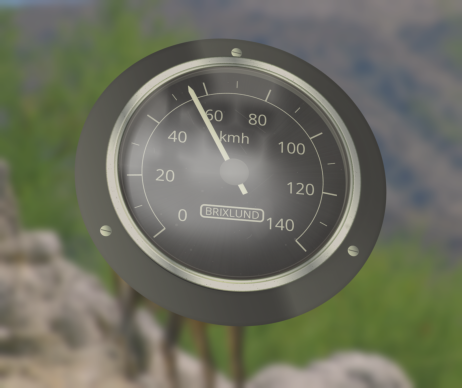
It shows 55
